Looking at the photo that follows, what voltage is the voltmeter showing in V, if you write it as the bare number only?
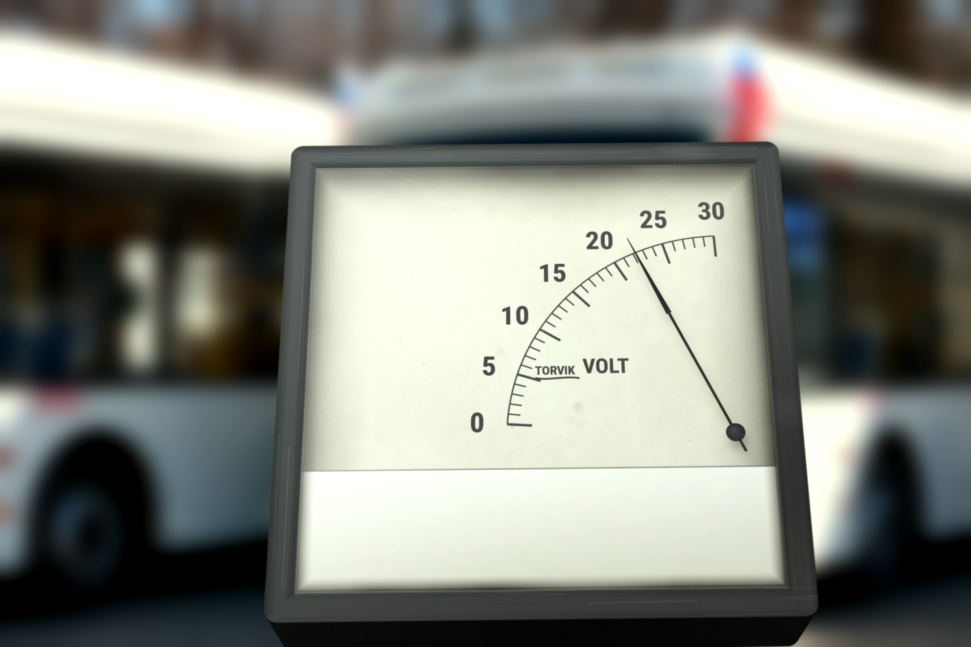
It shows 22
